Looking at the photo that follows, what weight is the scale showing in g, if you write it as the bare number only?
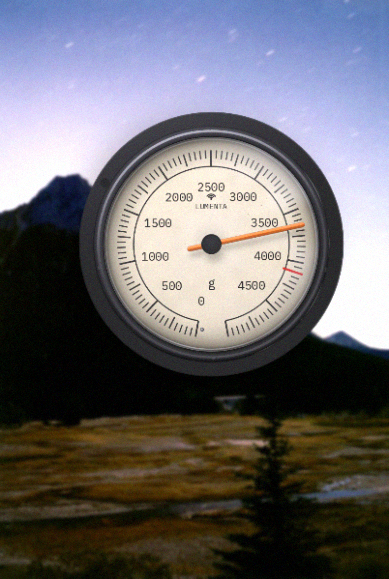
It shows 3650
